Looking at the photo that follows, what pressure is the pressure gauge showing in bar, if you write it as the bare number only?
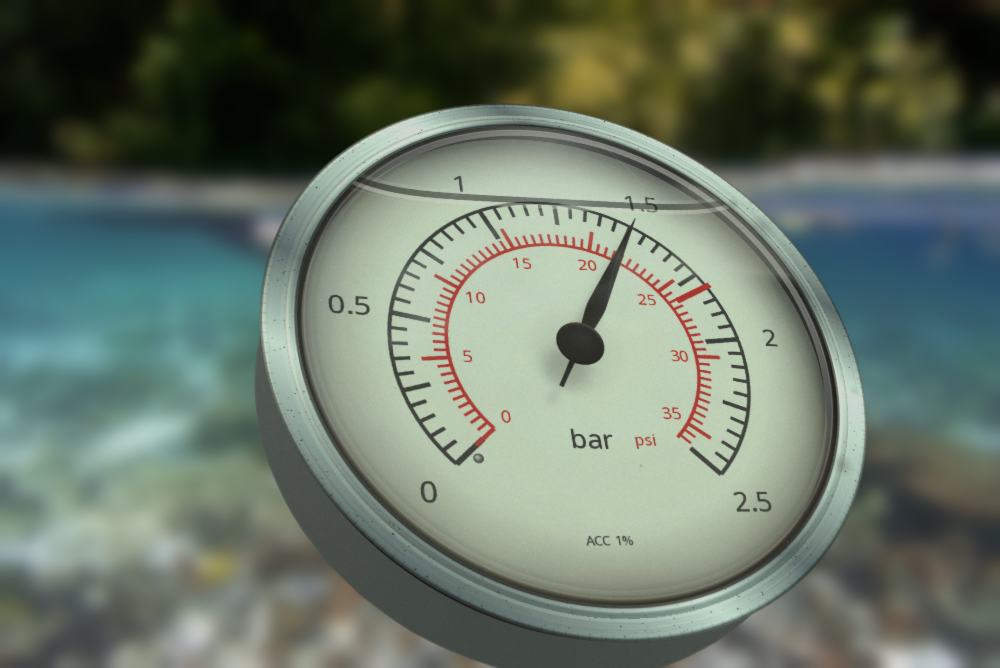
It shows 1.5
